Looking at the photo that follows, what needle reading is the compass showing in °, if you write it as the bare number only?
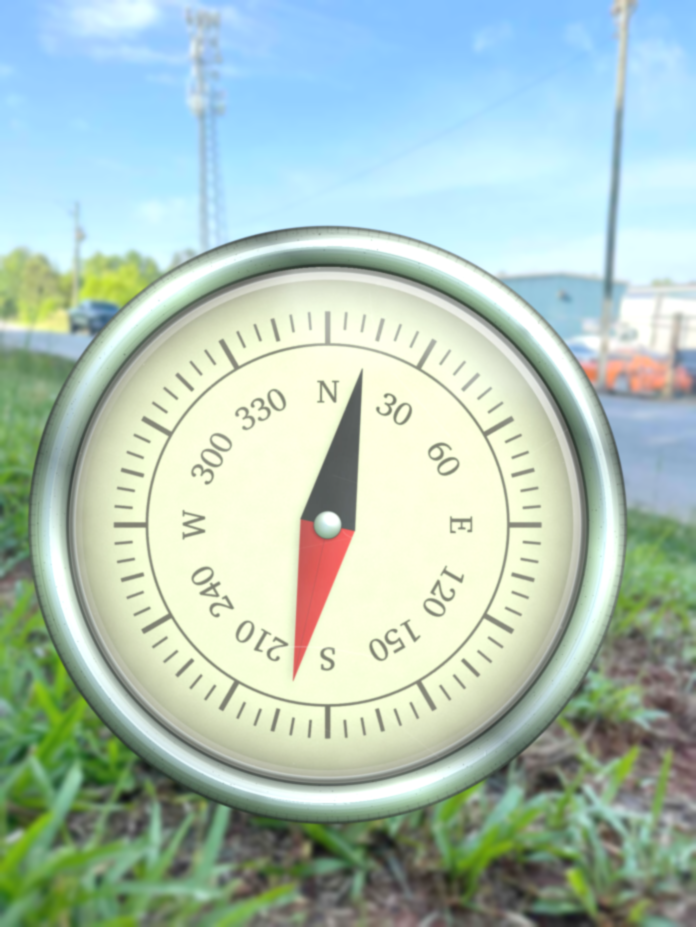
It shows 192.5
